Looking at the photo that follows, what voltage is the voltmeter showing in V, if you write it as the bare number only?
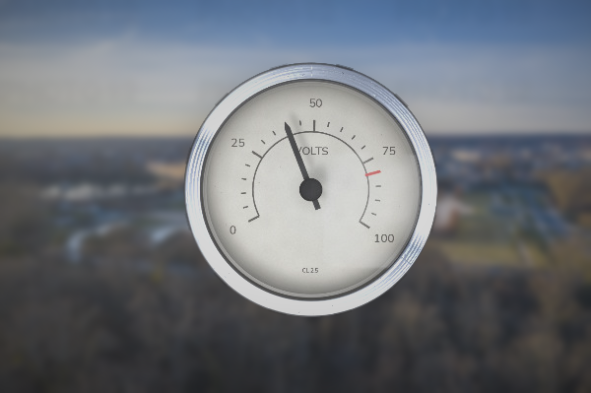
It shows 40
